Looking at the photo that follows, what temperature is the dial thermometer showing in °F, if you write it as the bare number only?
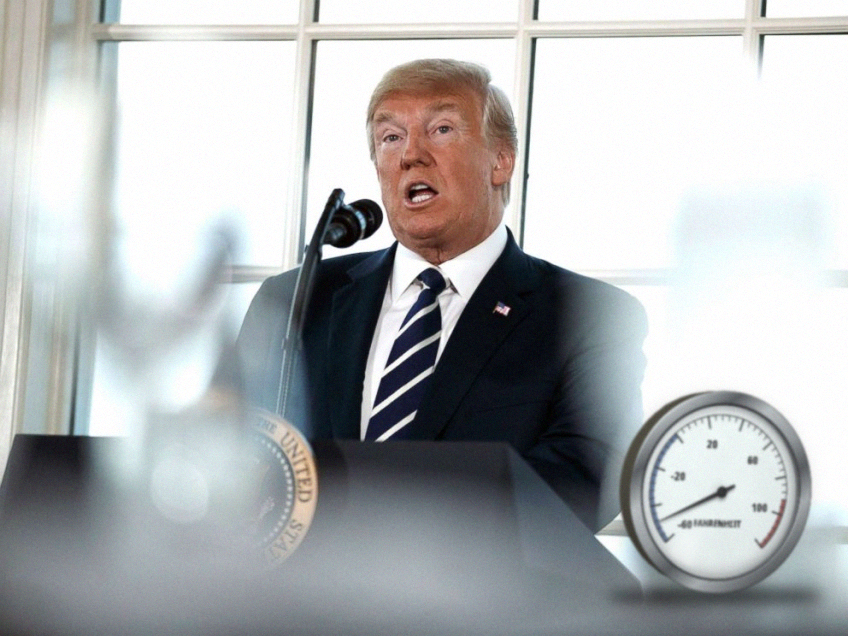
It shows -48
